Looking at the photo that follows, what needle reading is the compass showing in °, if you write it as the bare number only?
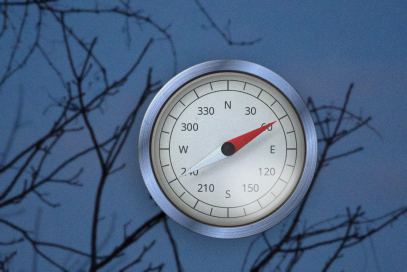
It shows 60
